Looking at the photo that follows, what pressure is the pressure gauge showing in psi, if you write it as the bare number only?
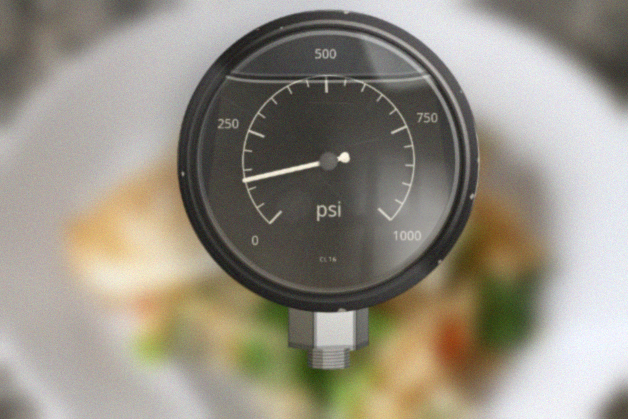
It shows 125
